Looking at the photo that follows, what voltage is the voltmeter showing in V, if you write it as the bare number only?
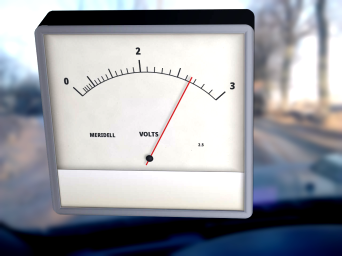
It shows 2.65
